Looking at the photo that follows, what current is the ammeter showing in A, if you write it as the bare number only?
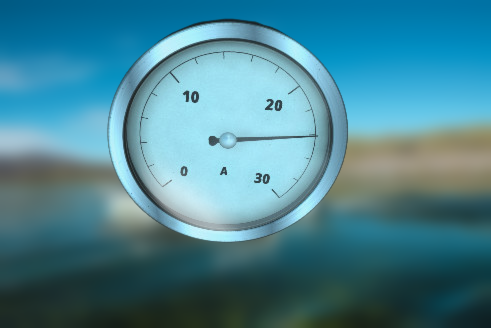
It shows 24
